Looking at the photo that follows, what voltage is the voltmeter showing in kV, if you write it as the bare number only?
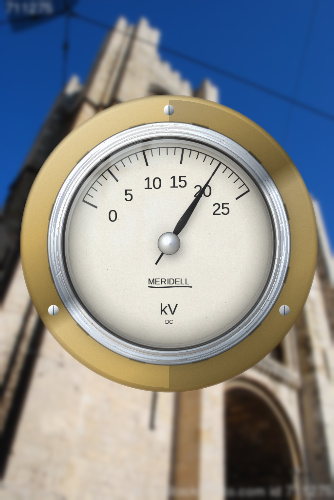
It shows 20
